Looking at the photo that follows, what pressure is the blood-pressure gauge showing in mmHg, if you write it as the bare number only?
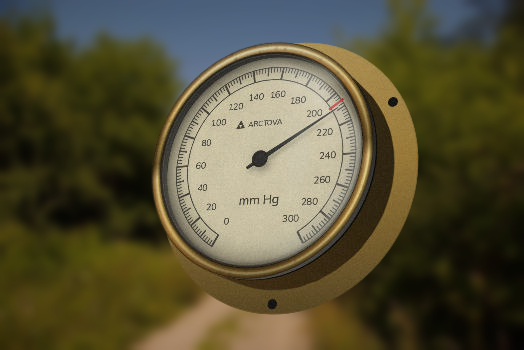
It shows 210
